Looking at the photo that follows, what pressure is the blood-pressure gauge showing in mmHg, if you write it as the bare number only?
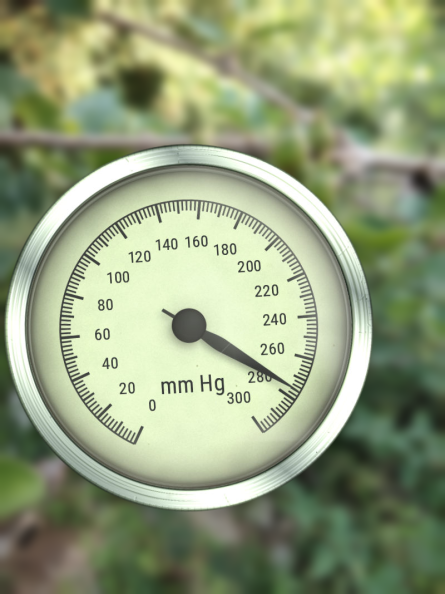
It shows 276
